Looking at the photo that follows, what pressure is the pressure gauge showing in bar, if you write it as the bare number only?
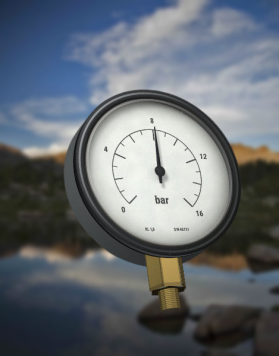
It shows 8
